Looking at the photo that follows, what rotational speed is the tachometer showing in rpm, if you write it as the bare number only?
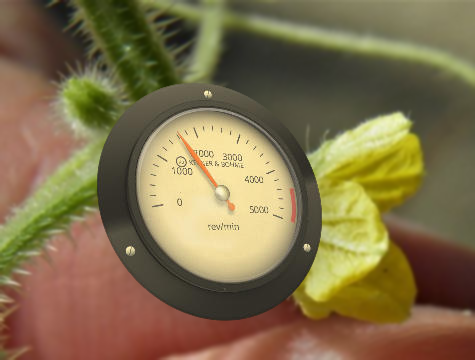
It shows 1600
